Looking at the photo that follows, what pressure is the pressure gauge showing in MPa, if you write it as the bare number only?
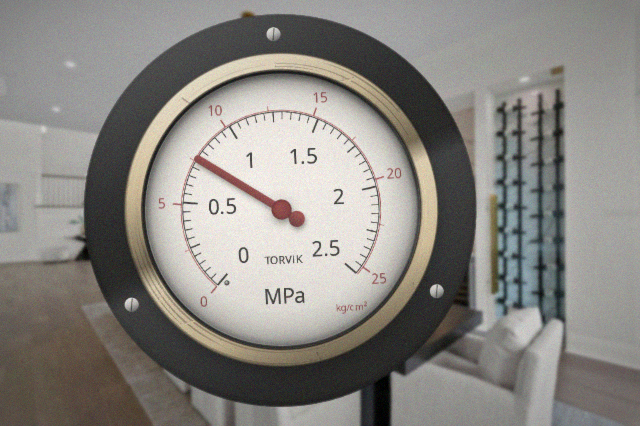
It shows 0.75
